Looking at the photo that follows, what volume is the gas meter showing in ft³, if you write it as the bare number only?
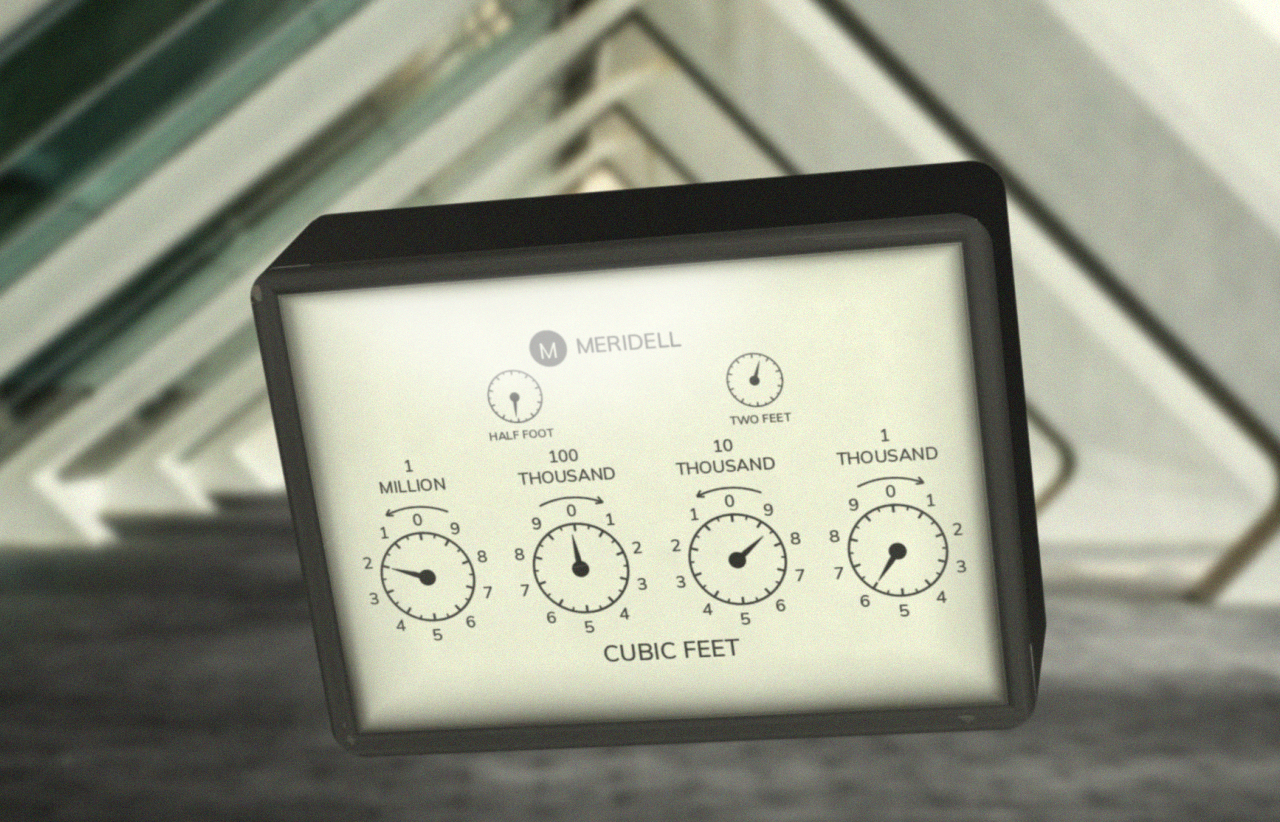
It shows 198600
